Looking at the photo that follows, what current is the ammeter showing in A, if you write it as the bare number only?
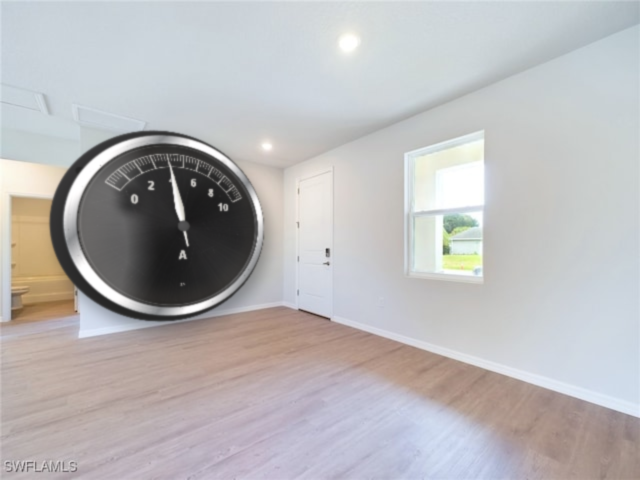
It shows 4
